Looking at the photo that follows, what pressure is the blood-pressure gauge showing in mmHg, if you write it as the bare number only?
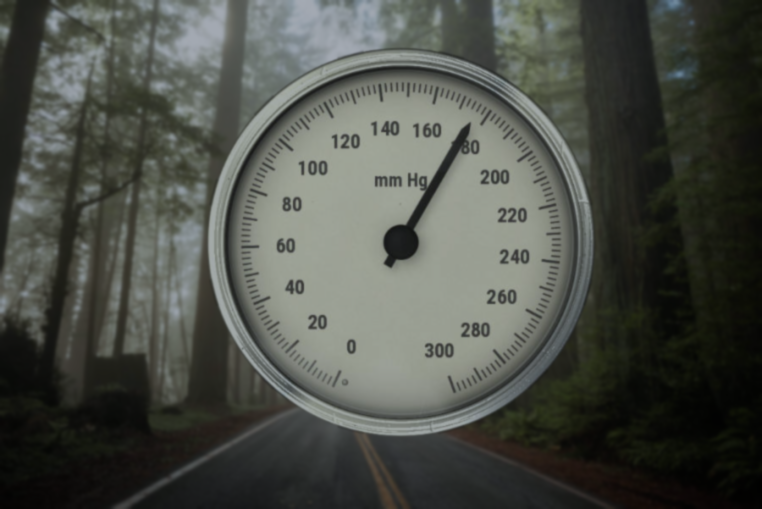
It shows 176
